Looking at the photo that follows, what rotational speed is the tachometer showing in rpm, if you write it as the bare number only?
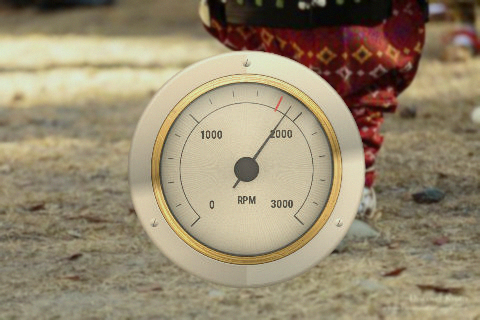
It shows 1900
